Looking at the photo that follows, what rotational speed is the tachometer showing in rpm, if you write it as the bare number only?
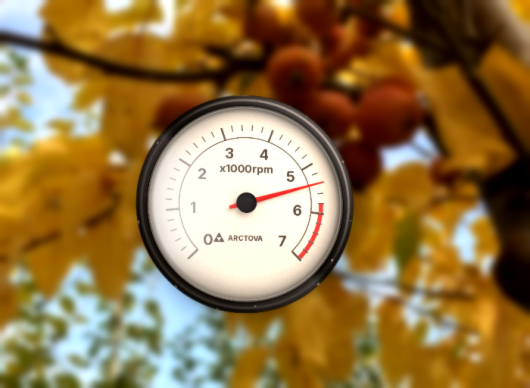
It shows 5400
